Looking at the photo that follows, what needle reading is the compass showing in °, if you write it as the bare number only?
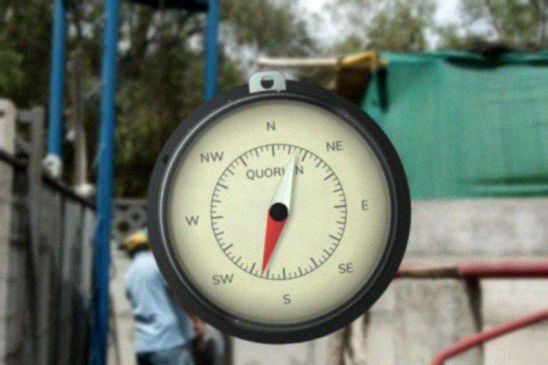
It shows 200
